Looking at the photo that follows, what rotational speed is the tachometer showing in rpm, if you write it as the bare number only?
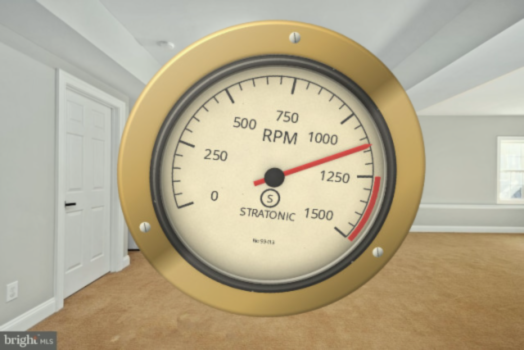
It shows 1125
